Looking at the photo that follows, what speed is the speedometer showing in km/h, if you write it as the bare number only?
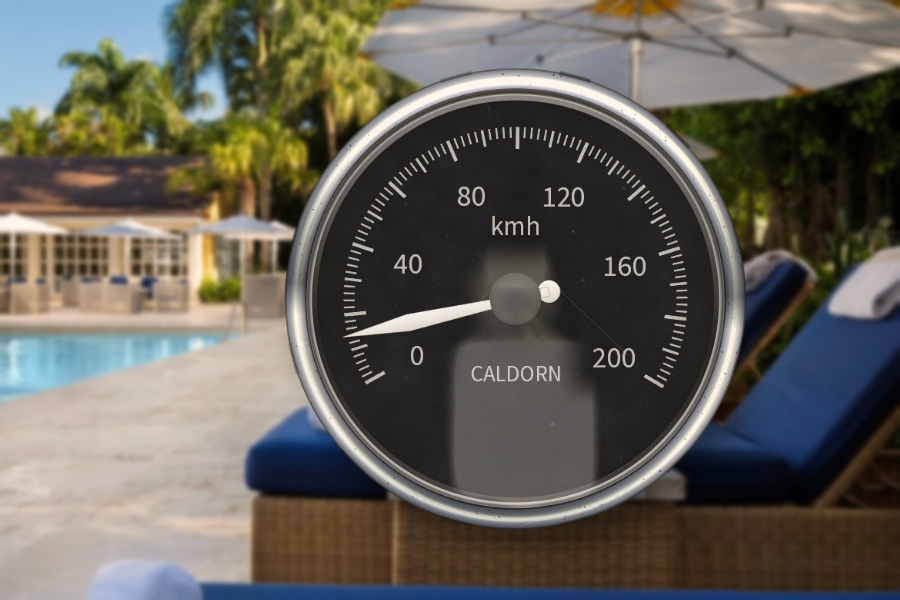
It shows 14
